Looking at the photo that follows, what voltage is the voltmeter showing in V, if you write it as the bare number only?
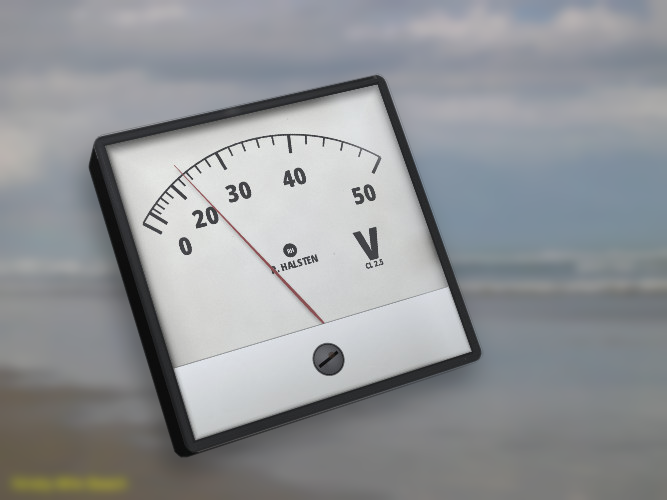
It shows 23
